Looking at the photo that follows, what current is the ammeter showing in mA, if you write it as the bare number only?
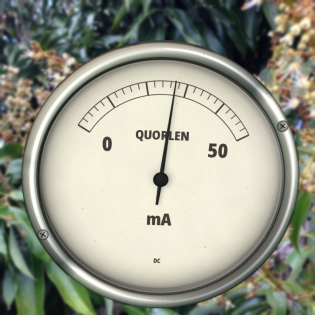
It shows 27
